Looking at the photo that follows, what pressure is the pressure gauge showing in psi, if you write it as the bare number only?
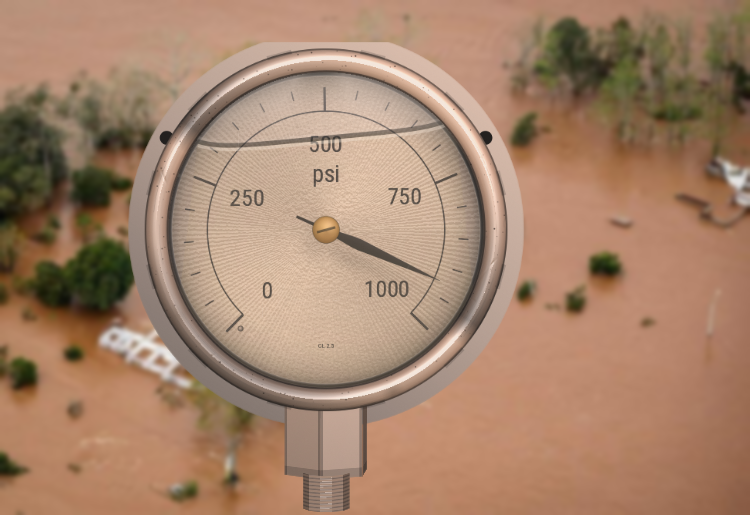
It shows 925
